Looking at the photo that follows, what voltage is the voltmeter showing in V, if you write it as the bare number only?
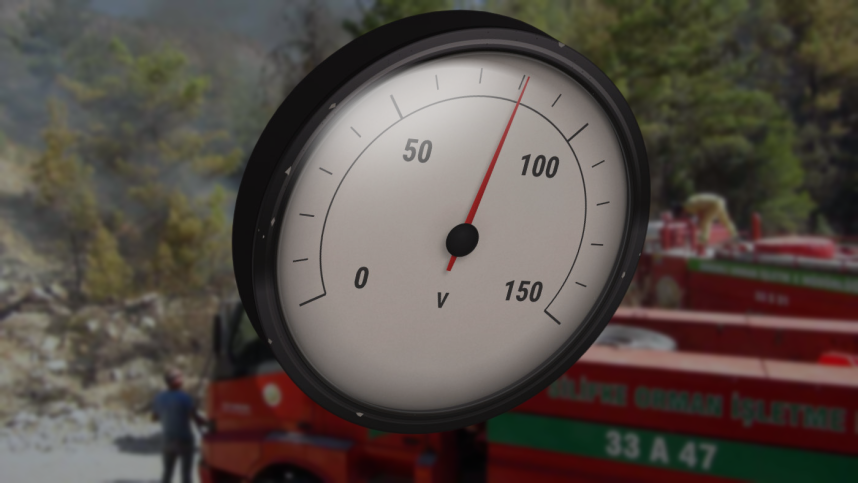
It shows 80
